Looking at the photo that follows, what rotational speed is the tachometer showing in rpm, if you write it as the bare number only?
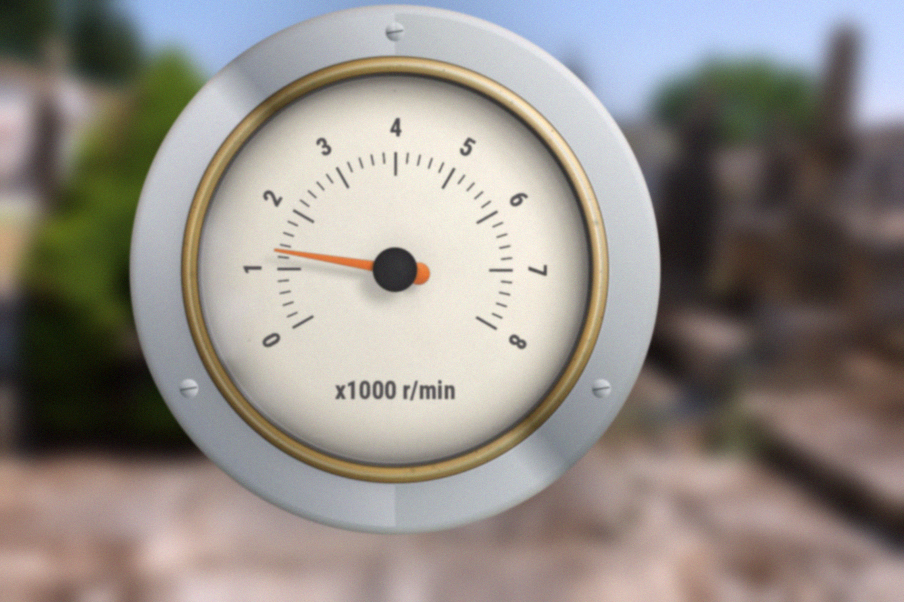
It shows 1300
